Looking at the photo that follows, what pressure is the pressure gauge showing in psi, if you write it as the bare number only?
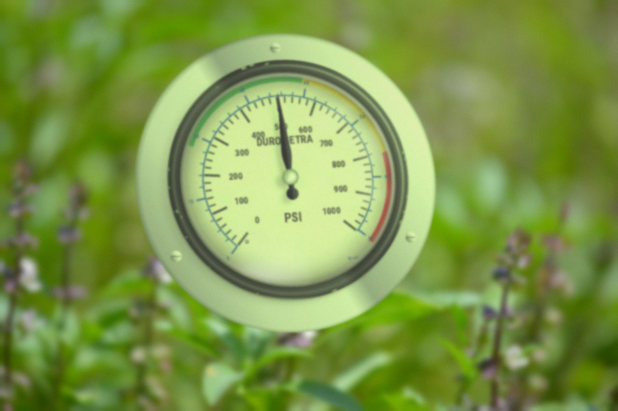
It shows 500
